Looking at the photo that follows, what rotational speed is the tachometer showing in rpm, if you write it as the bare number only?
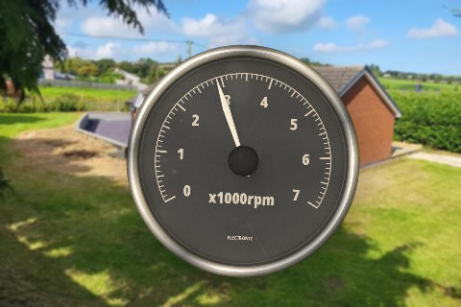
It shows 2900
